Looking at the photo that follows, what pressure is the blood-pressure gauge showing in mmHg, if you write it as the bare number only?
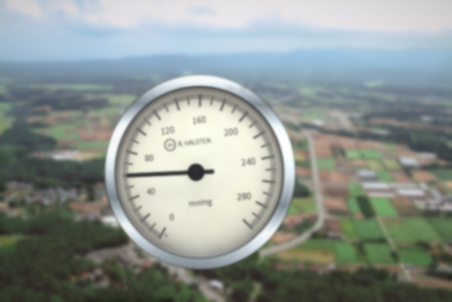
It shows 60
